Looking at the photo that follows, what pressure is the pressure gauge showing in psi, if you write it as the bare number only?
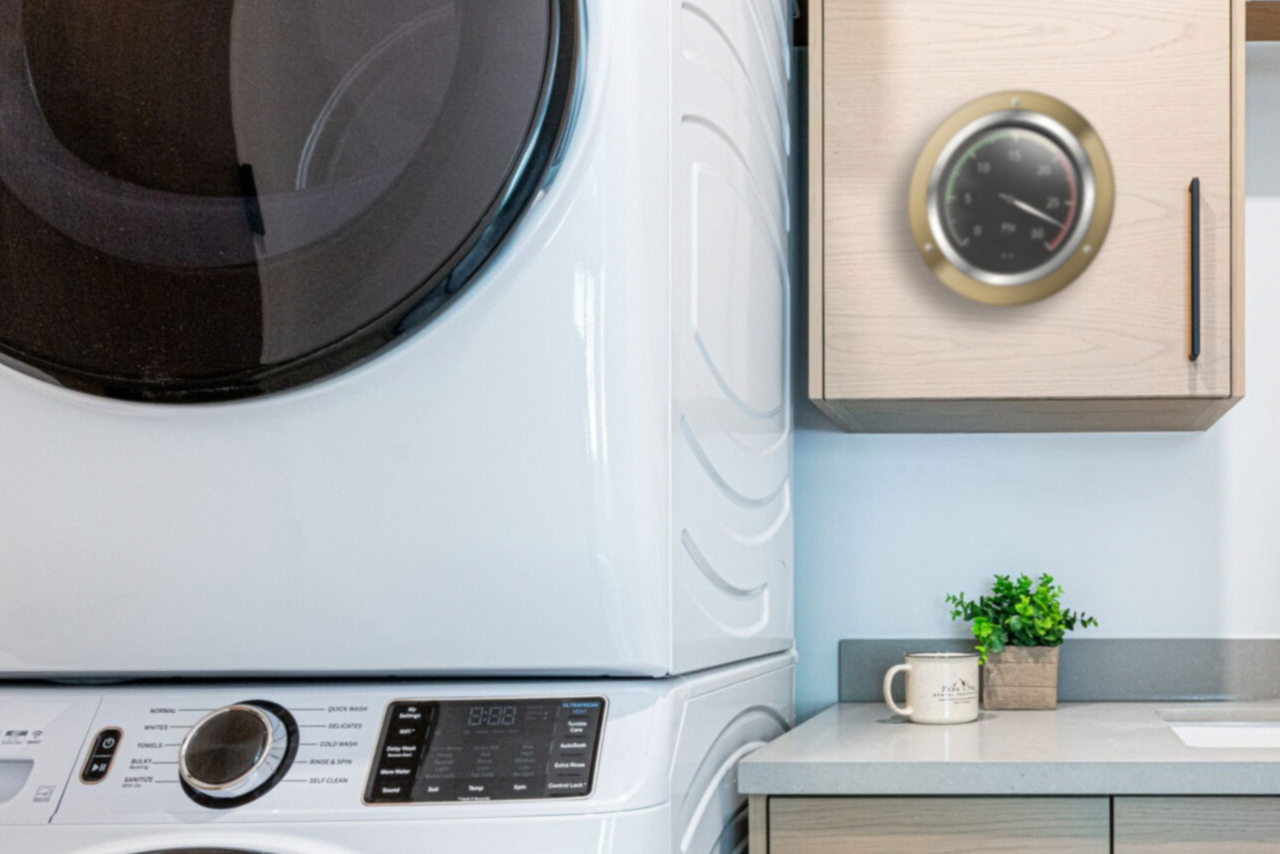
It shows 27.5
